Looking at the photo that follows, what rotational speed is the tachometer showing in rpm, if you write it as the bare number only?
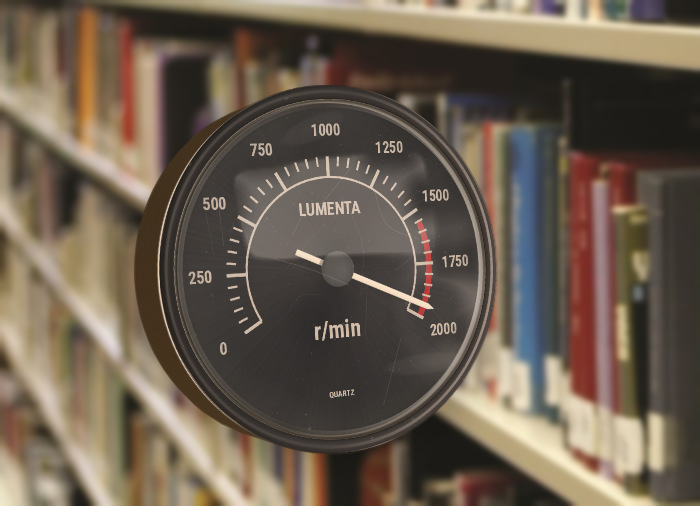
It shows 1950
